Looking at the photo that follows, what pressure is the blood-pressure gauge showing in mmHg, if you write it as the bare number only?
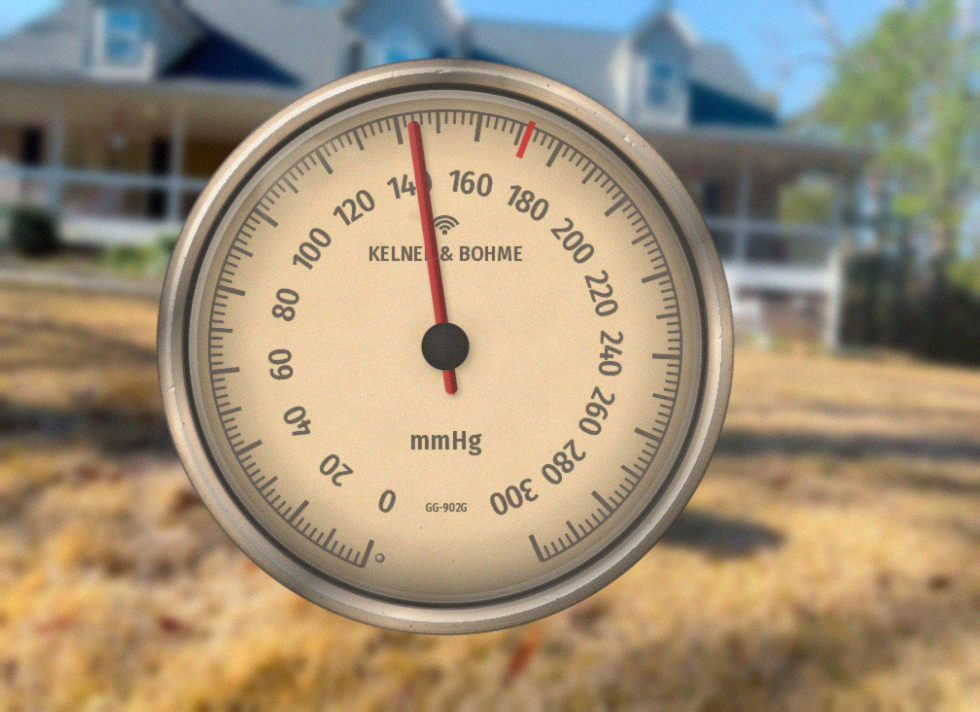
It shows 144
